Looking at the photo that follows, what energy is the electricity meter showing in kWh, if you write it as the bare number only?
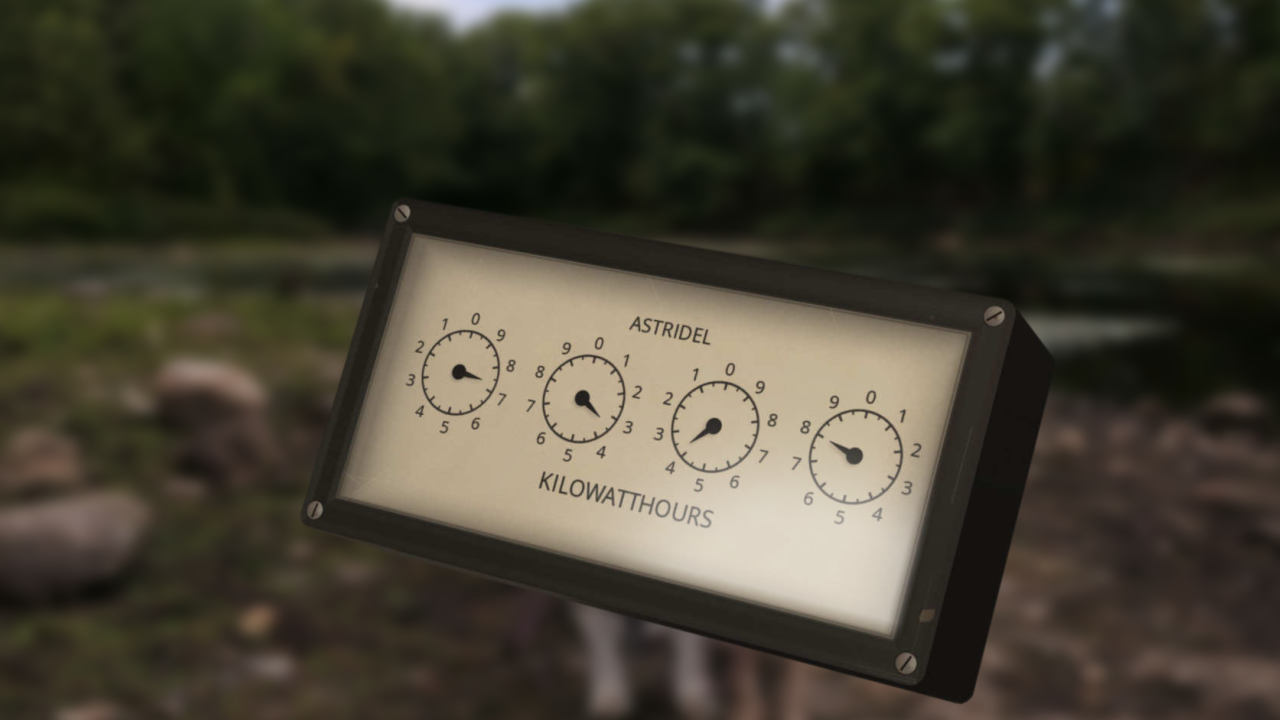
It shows 7338
